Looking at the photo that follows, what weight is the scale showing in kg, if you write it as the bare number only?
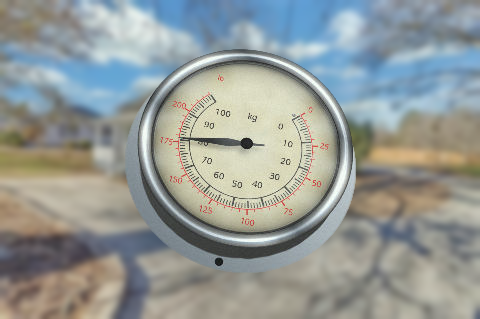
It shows 80
